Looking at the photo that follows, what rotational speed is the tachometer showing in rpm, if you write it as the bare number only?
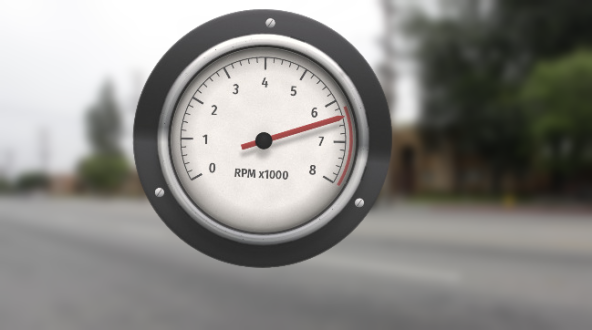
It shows 6400
